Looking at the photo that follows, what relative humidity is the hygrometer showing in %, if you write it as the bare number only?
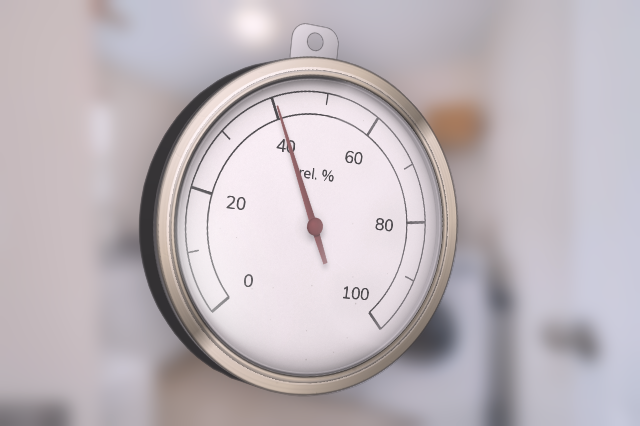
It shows 40
